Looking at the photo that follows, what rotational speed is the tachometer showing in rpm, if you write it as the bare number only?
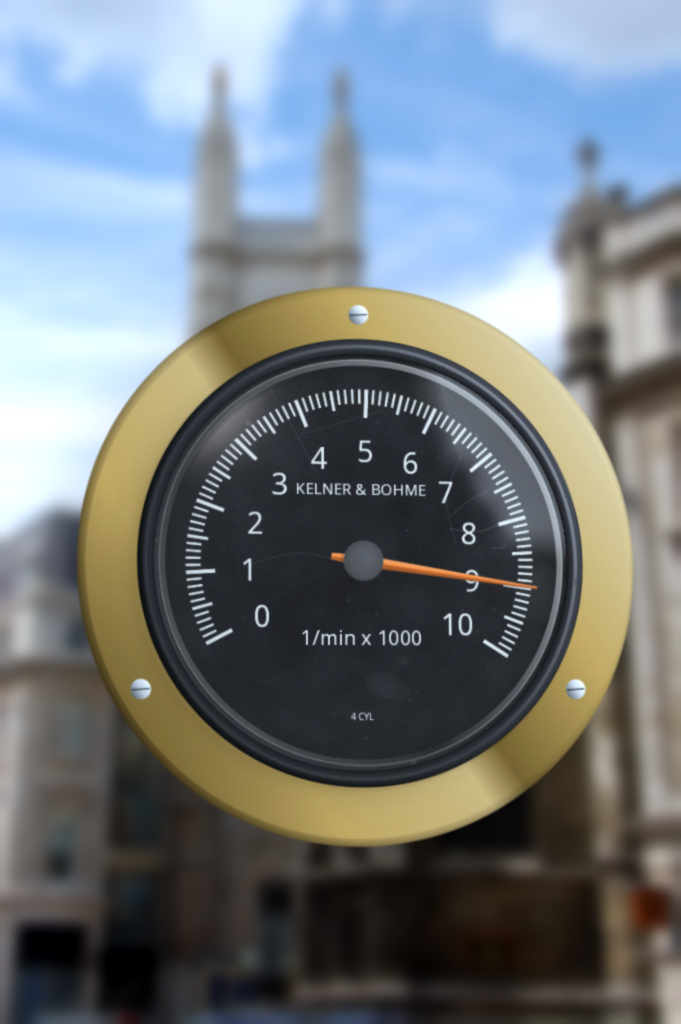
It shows 9000
